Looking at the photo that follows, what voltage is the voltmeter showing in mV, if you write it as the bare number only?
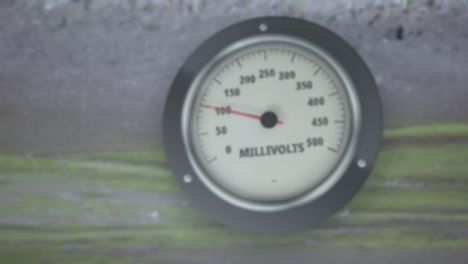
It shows 100
